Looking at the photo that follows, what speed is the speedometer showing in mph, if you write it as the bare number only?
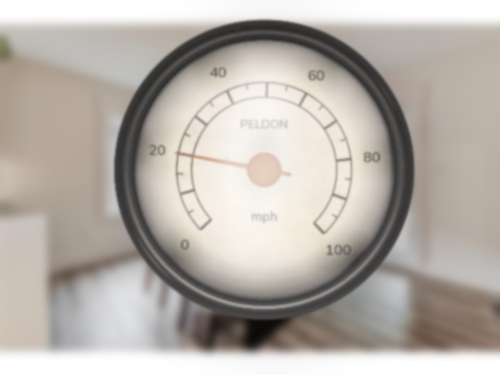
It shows 20
